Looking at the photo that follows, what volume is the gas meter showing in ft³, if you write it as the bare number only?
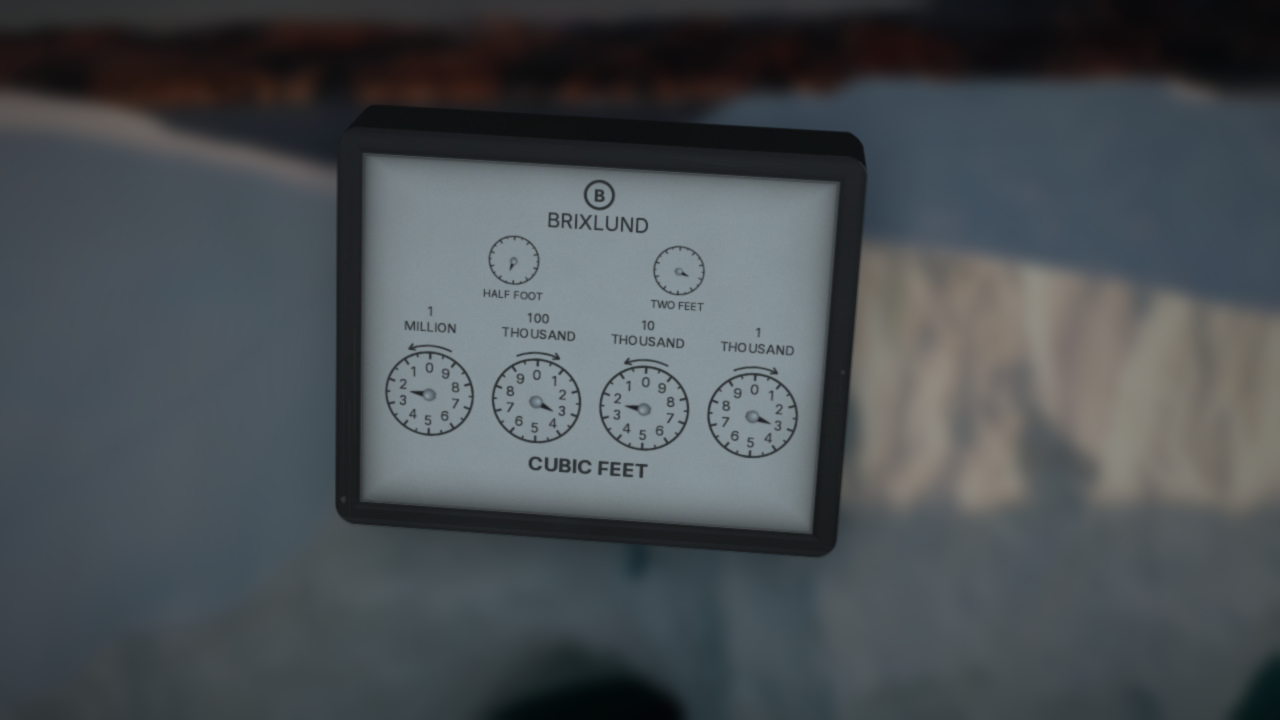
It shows 232300
